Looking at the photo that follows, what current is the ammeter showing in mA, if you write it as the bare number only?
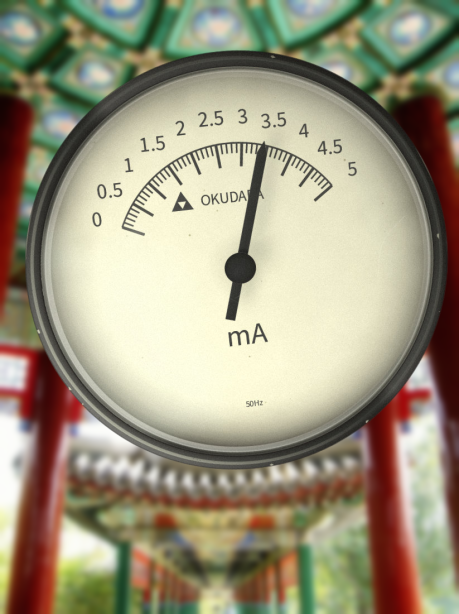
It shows 3.4
